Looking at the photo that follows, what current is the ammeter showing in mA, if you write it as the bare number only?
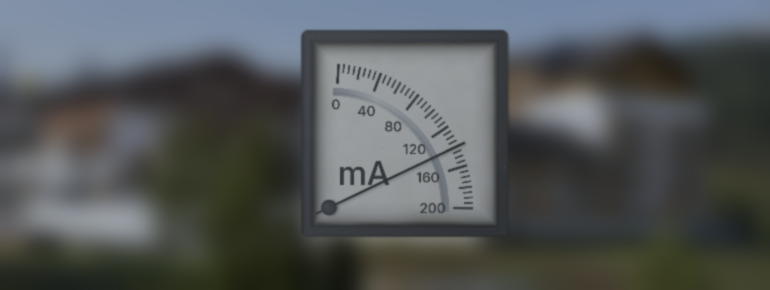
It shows 140
